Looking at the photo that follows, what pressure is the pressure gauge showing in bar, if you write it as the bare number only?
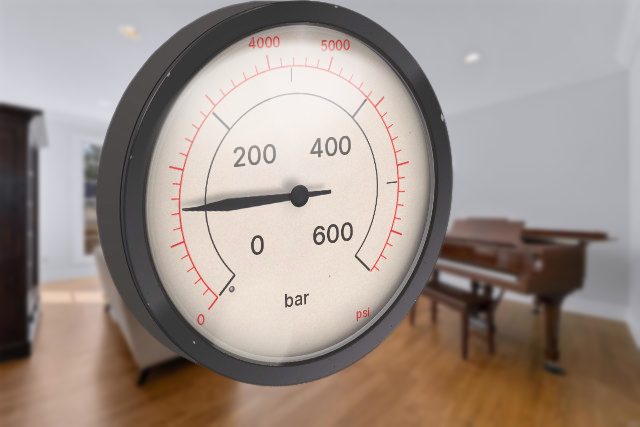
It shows 100
